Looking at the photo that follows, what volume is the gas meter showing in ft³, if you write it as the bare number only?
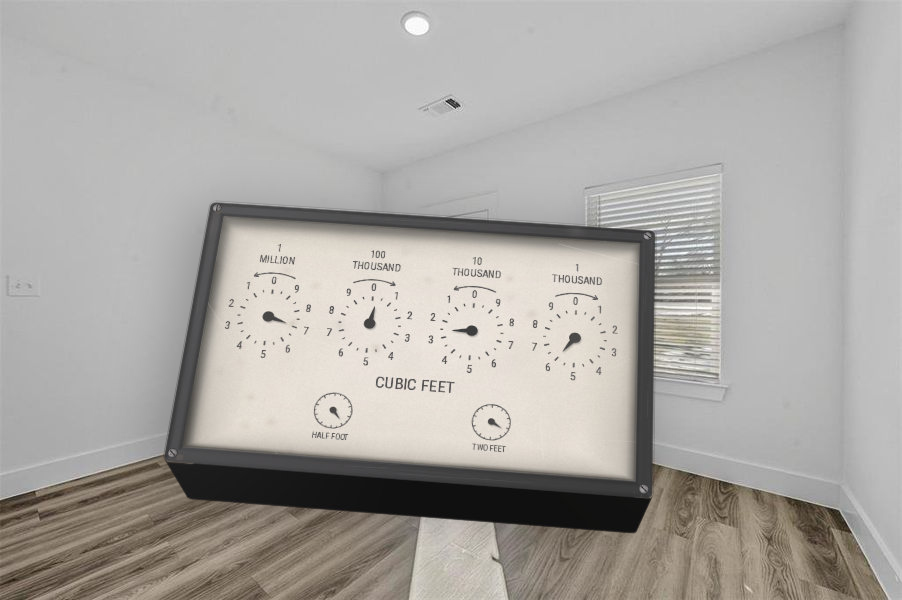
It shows 702600
